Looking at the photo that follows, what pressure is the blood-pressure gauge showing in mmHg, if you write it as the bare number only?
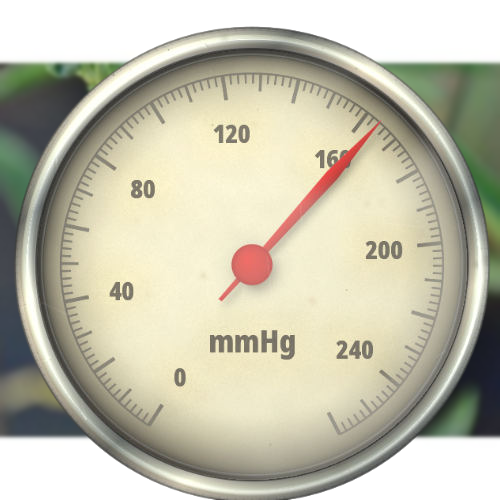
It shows 164
